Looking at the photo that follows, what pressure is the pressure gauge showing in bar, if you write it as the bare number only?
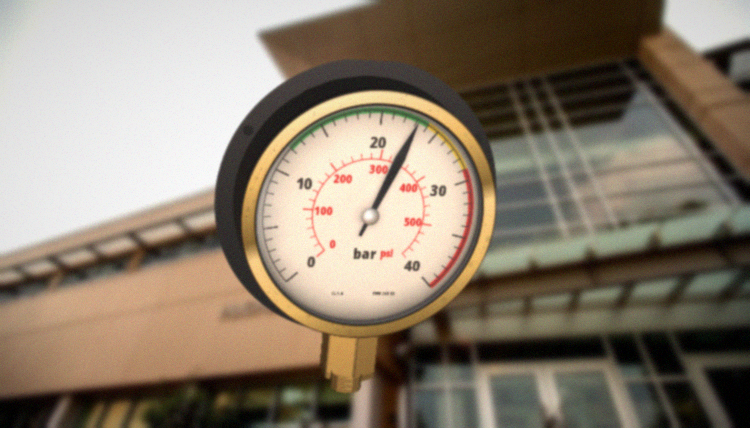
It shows 23
